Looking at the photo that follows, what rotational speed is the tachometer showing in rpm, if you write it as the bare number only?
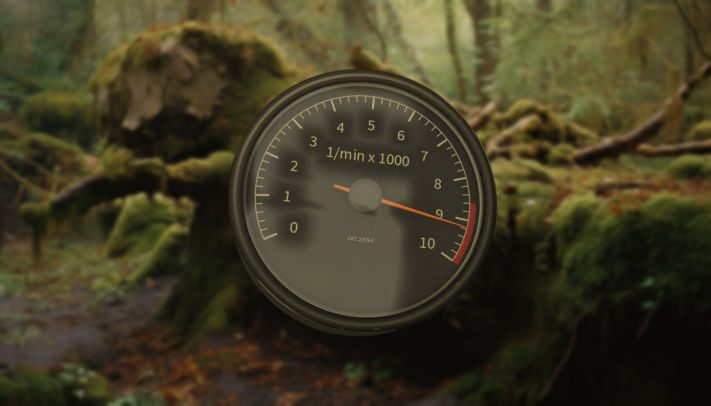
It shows 9200
